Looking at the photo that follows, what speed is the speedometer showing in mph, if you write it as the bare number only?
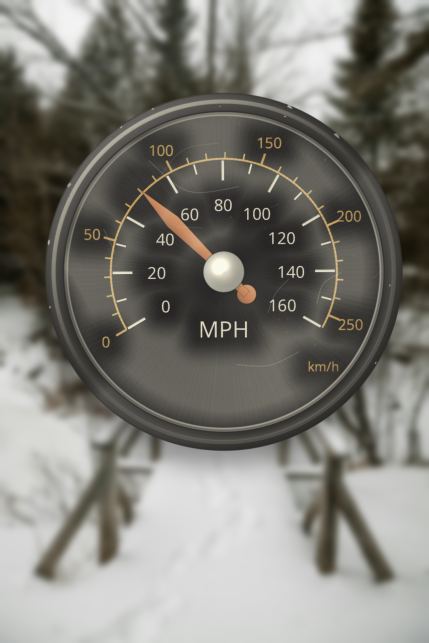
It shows 50
